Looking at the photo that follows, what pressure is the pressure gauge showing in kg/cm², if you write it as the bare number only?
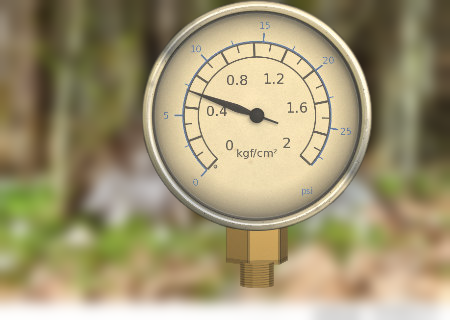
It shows 0.5
